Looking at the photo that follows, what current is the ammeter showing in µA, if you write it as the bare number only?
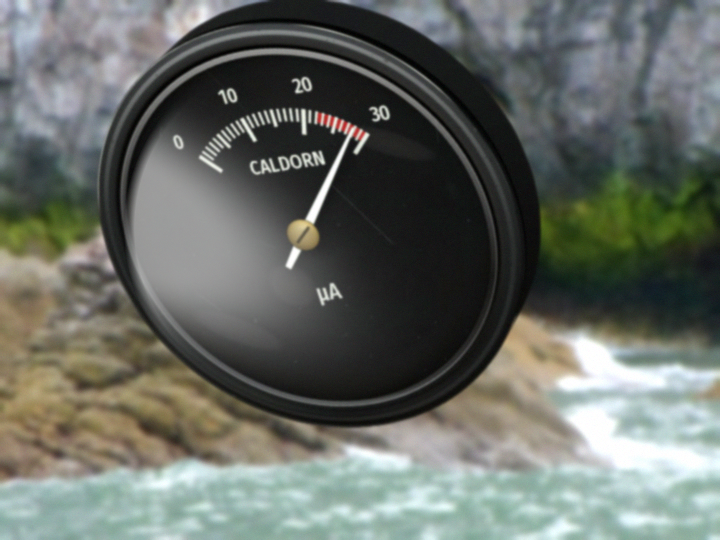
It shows 28
